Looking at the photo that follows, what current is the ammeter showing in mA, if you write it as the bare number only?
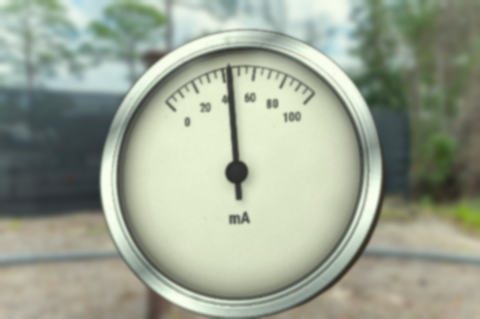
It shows 45
